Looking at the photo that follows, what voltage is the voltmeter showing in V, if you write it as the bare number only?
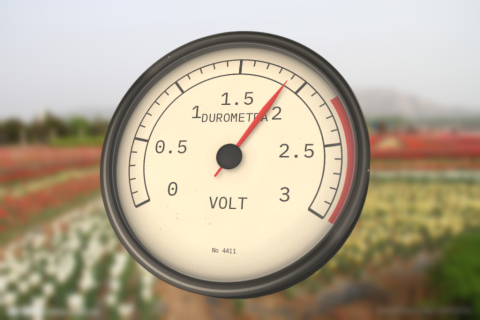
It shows 1.9
